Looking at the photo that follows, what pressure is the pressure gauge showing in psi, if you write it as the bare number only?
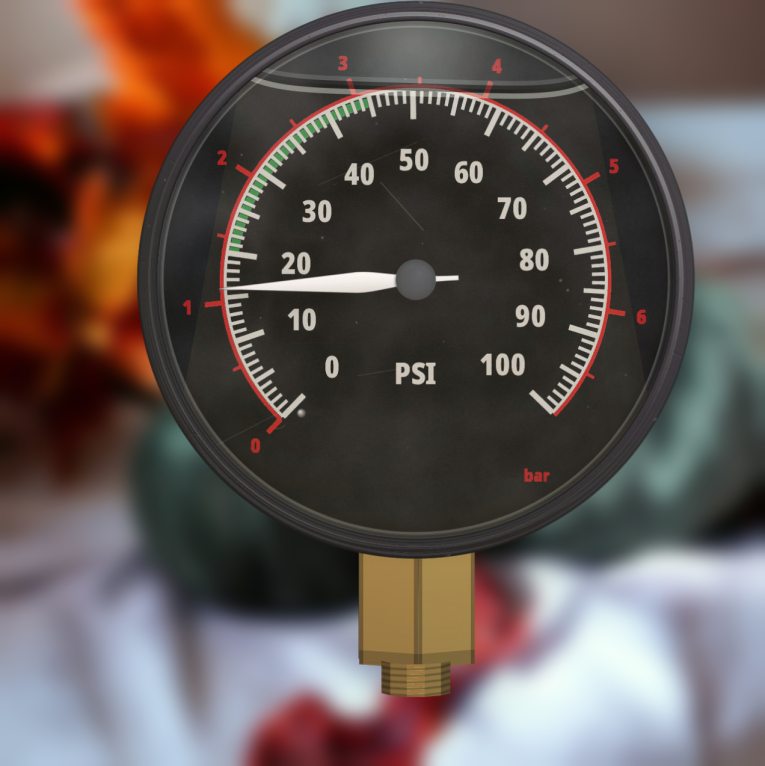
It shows 16
